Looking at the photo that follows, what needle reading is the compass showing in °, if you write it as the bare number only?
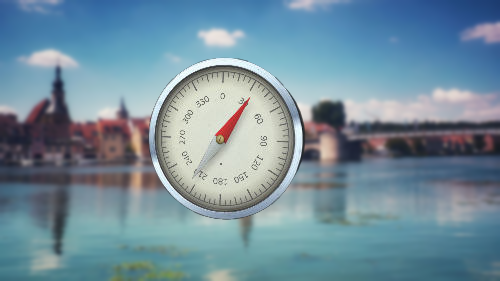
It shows 35
